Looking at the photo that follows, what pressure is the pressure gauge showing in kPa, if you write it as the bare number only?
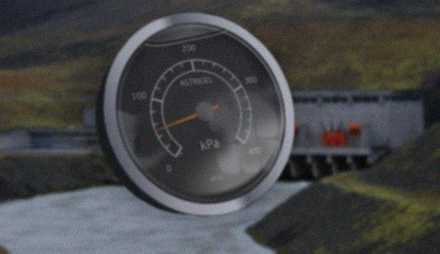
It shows 50
